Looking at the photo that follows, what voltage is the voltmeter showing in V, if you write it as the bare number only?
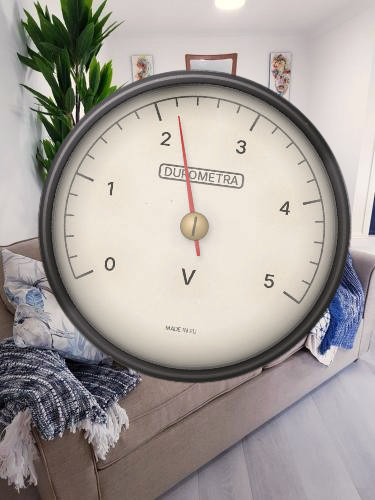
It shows 2.2
